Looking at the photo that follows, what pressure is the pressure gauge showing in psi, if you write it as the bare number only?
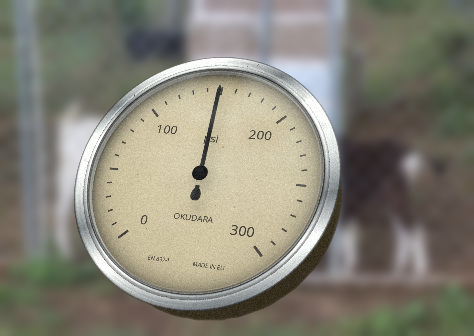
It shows 150
